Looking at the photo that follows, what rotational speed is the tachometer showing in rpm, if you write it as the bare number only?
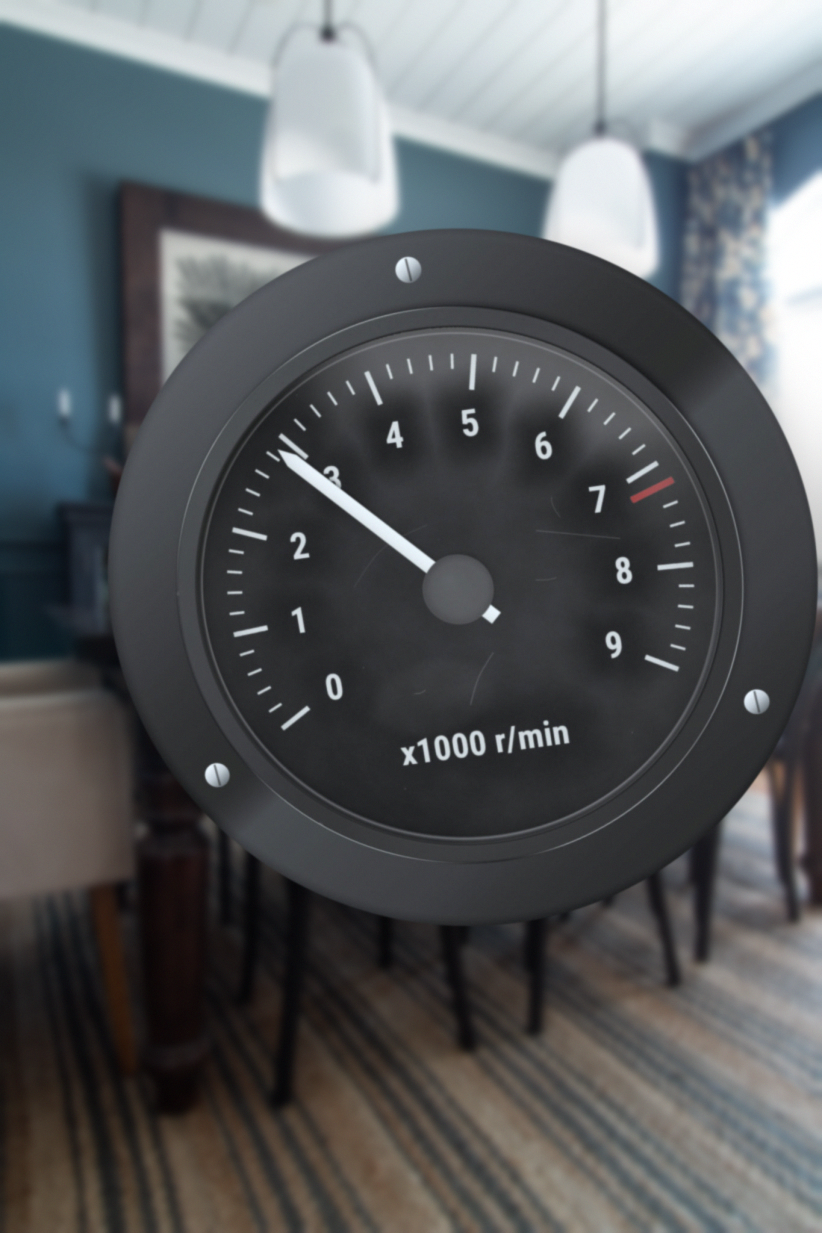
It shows 2900
